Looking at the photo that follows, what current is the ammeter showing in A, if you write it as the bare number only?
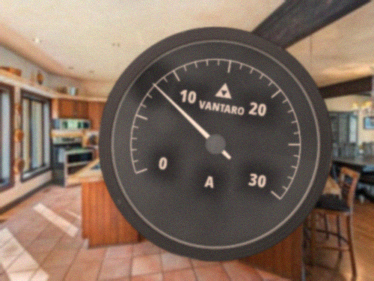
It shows 8
